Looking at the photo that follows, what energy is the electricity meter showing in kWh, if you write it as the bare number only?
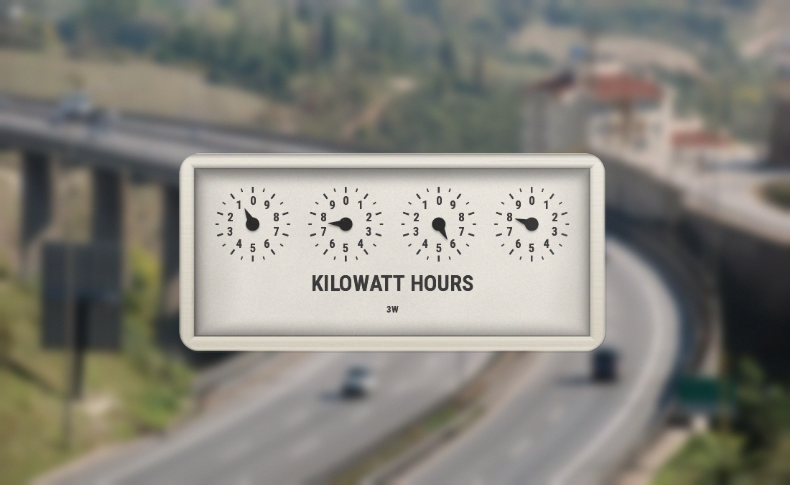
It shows 758
